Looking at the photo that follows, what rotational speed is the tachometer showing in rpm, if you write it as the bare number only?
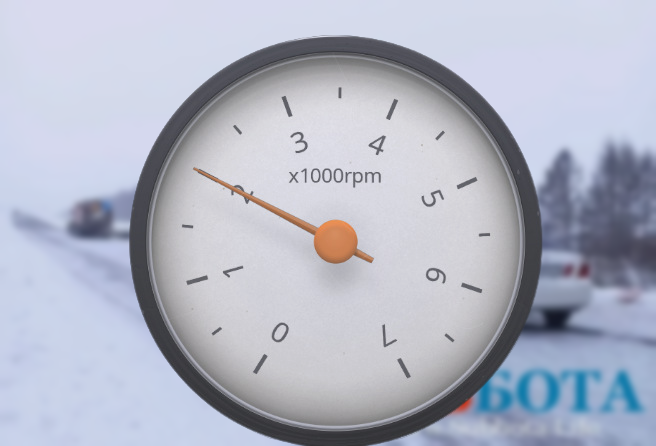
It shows 2000
